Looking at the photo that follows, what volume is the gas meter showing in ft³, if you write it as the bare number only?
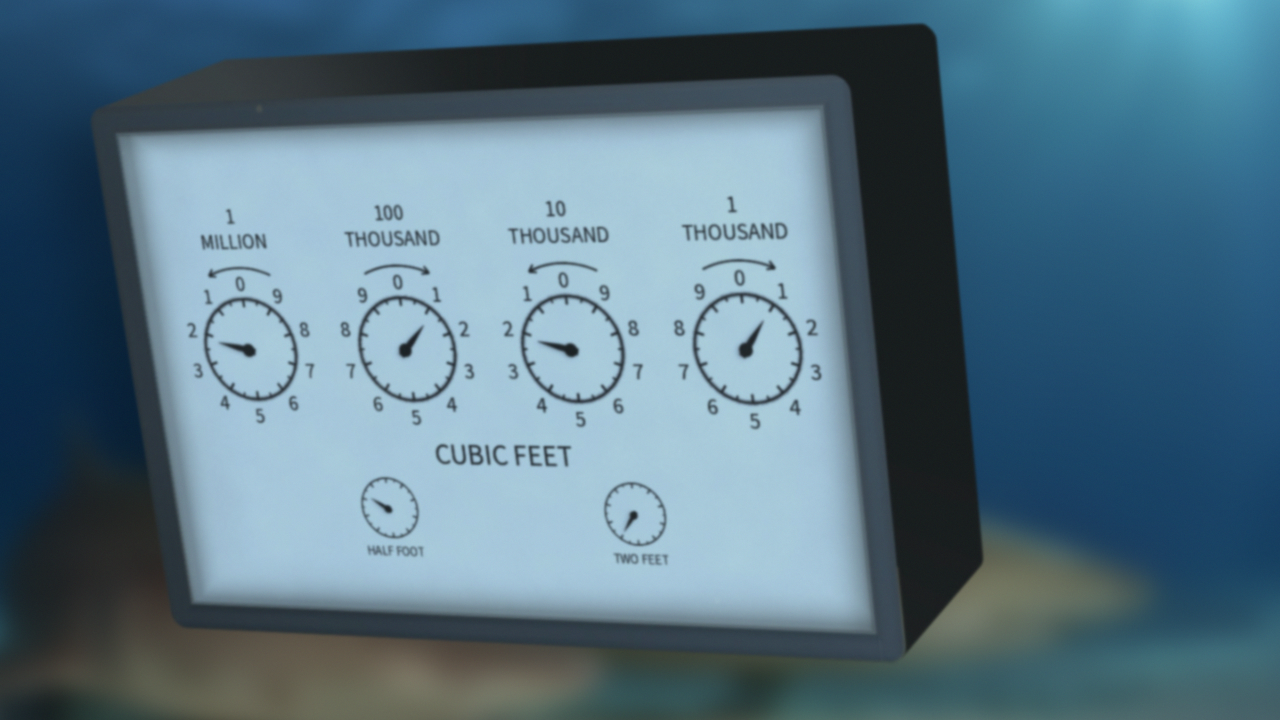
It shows 212100
